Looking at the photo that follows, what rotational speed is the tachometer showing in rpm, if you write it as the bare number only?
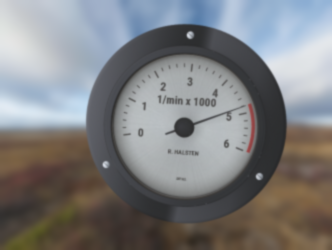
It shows 4800
